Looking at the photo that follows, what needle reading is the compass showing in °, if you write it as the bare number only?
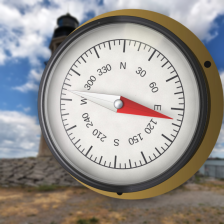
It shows 100
